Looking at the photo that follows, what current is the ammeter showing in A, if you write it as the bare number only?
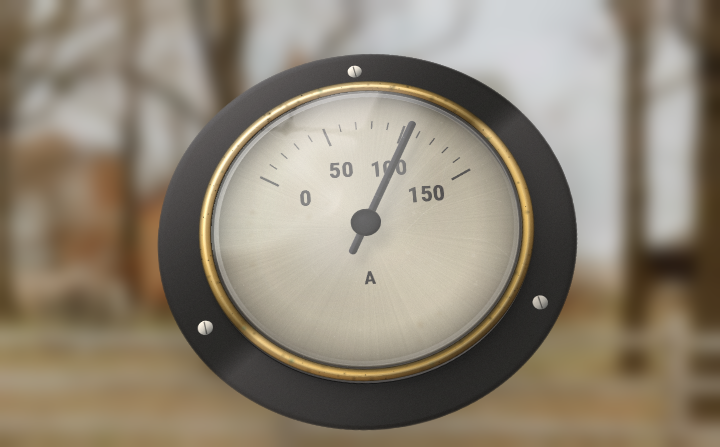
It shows 105
